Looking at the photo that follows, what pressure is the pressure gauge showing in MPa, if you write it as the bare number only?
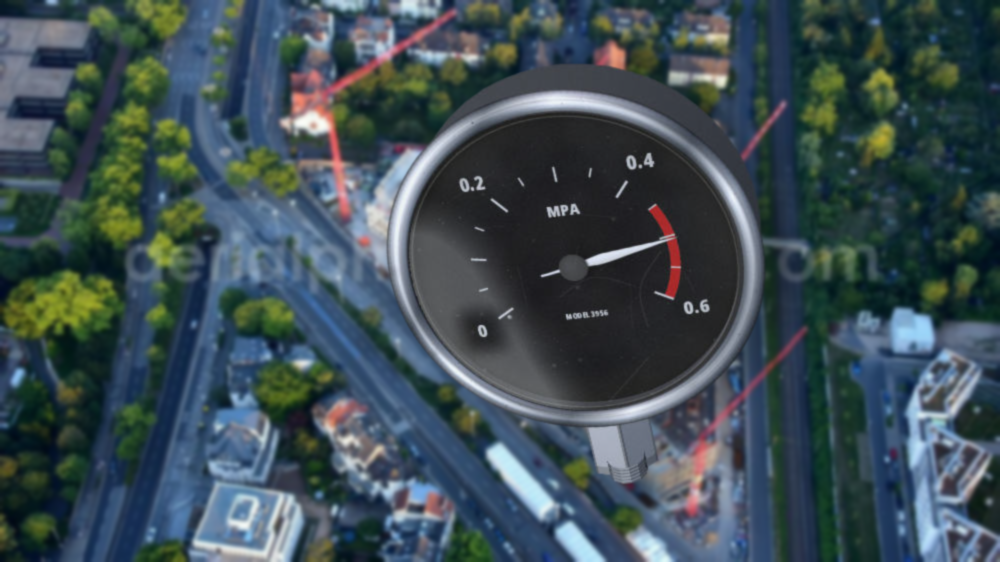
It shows 0.5
